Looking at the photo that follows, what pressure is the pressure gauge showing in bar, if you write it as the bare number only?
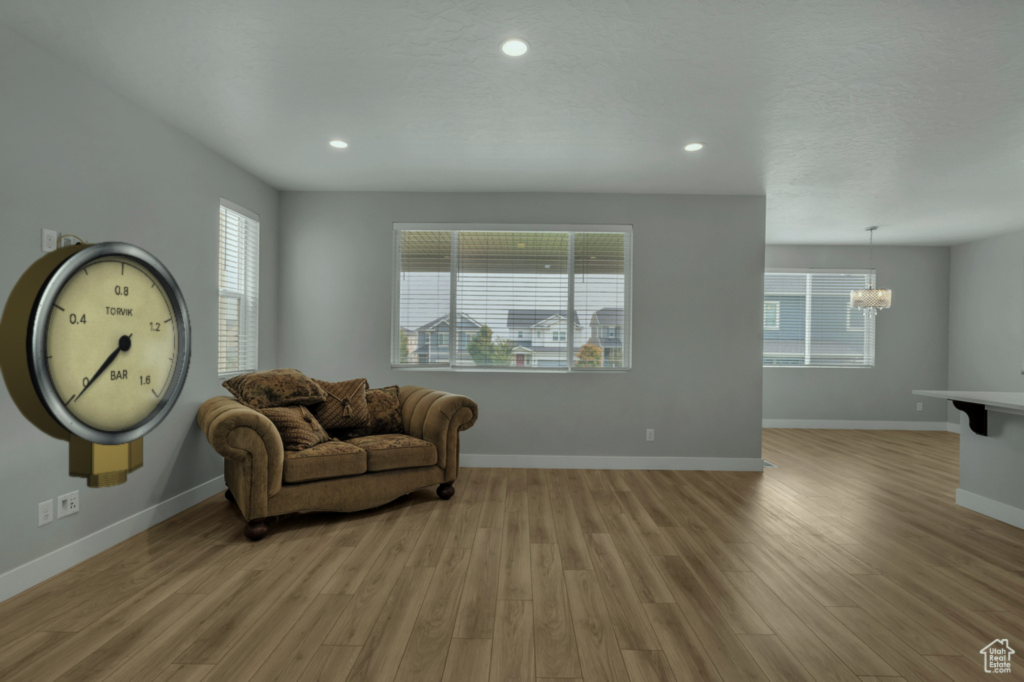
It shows 0
